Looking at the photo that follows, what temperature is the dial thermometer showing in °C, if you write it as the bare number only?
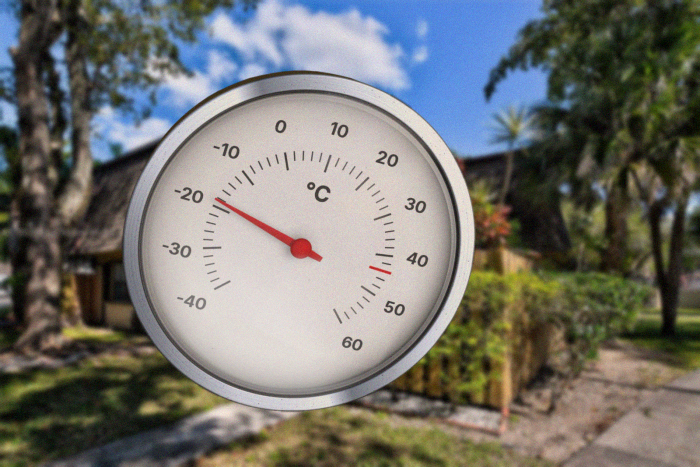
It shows -18
